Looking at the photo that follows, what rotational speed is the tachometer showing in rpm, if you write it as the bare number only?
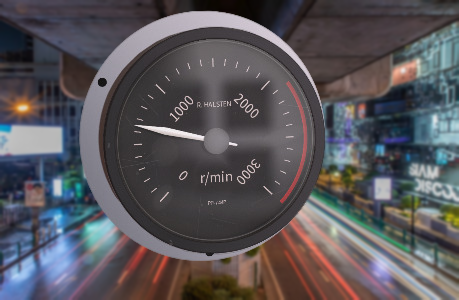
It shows 650
